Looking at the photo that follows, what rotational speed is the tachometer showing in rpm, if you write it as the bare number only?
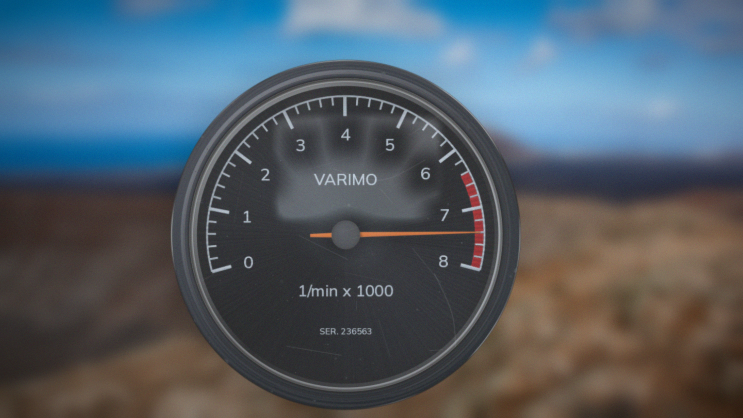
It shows 7400
